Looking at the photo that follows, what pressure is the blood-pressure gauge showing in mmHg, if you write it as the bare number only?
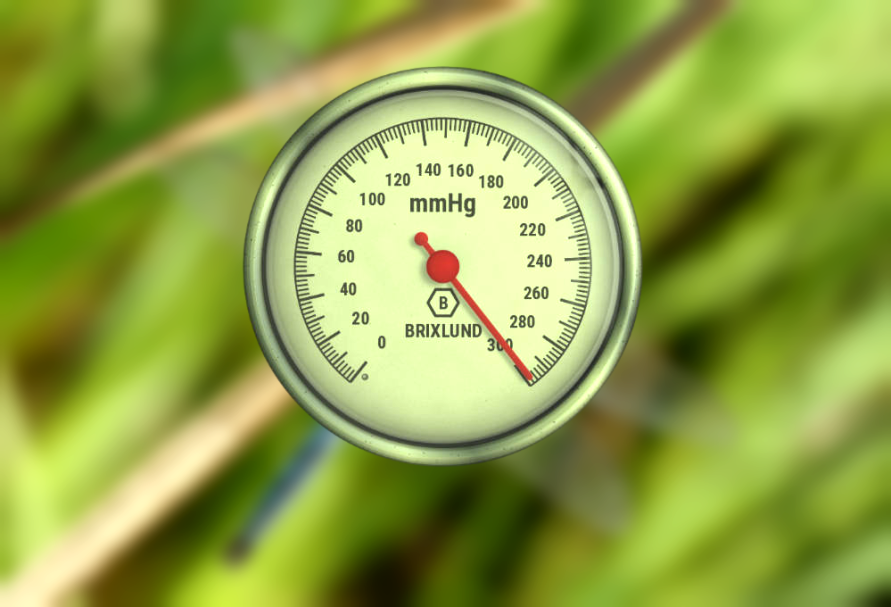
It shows 298
